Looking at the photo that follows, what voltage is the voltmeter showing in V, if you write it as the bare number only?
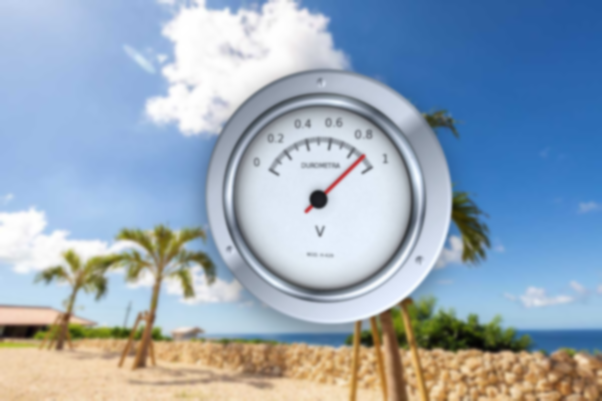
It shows 0.9
